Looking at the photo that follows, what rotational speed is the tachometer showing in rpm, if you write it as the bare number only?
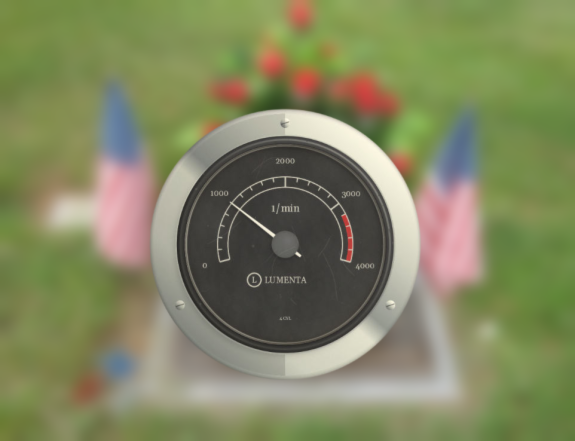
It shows 1000
